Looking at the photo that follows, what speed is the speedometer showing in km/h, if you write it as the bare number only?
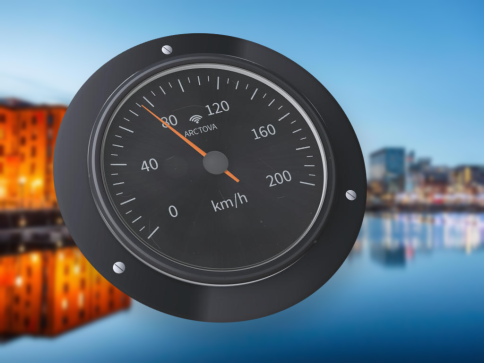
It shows 75
